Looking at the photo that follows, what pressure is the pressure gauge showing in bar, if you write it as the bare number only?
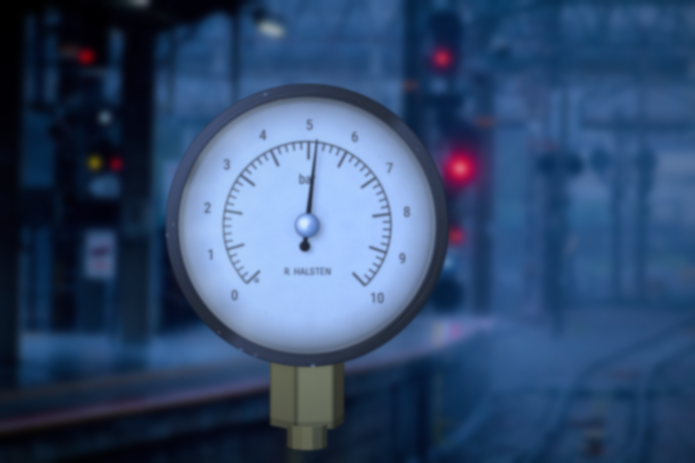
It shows 5.2
